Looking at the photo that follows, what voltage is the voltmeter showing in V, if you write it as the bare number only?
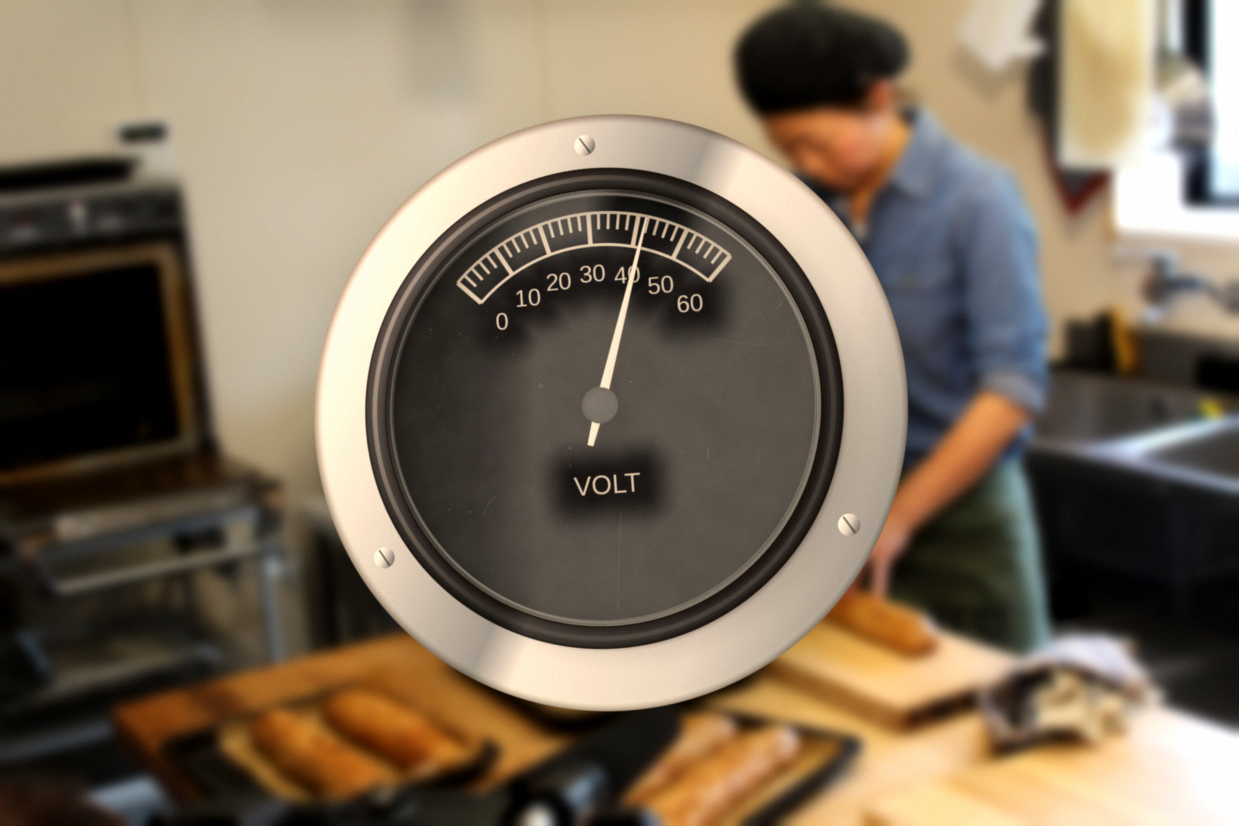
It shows 42
